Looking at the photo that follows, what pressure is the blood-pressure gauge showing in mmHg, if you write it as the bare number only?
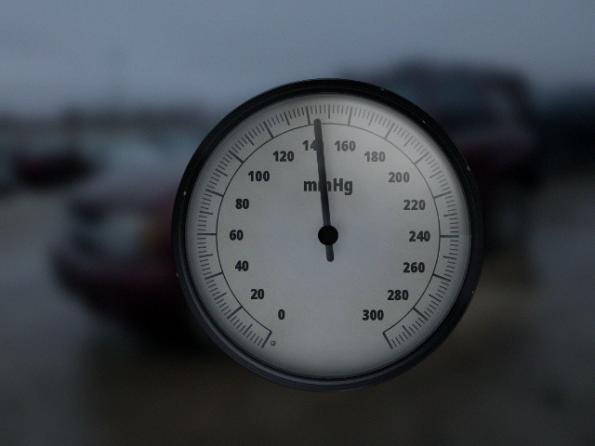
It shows 144
